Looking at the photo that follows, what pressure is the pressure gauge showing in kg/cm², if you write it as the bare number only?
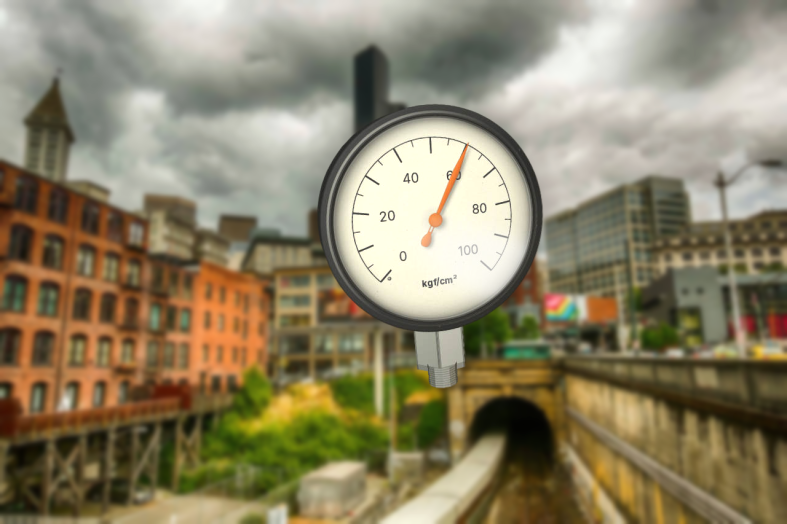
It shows 60
